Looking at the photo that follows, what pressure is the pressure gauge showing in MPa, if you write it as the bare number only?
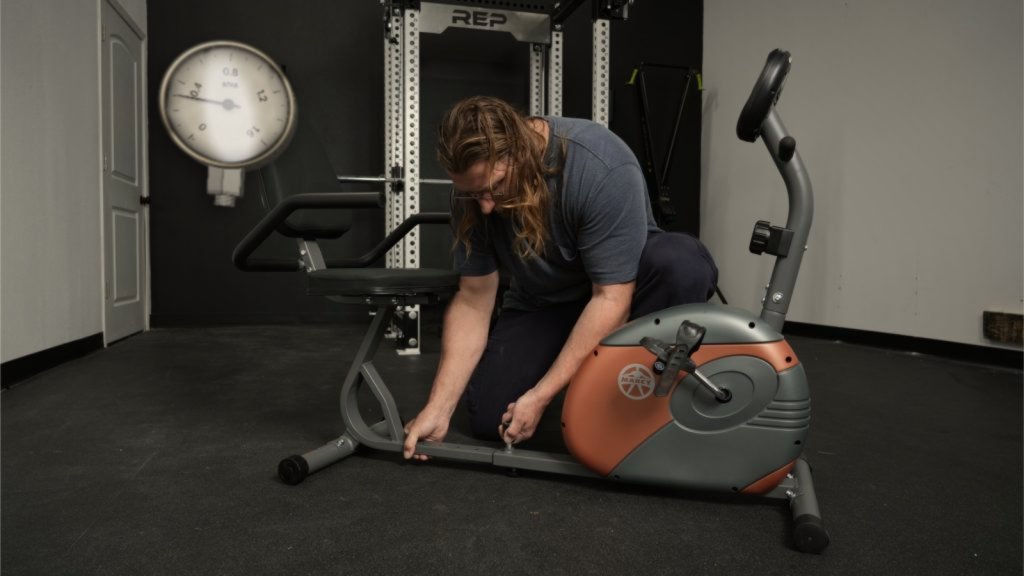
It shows 0.3
